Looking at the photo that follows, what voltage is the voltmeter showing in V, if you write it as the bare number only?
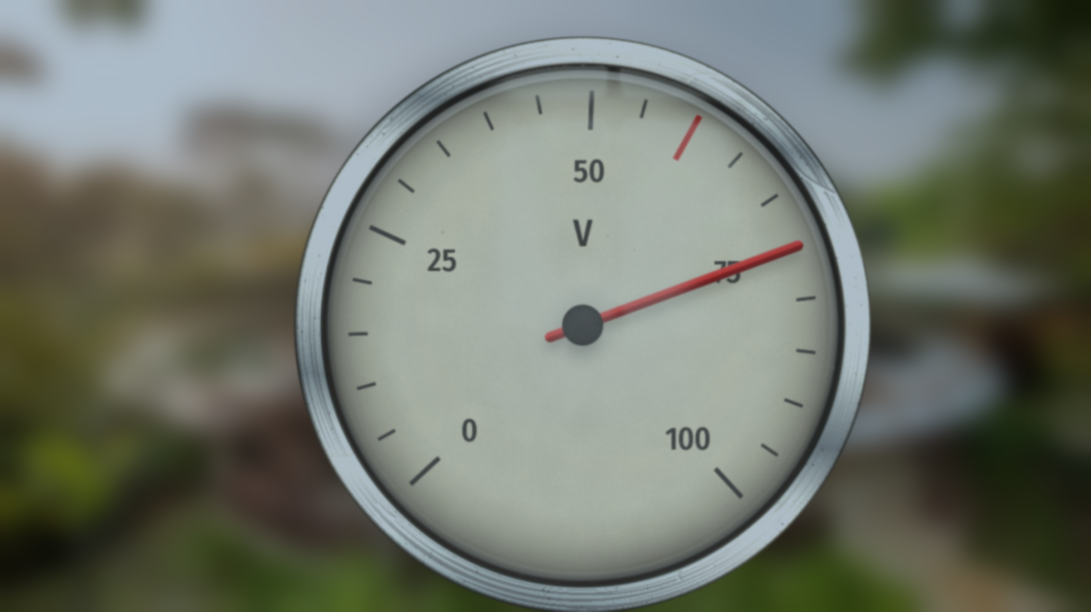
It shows 75
